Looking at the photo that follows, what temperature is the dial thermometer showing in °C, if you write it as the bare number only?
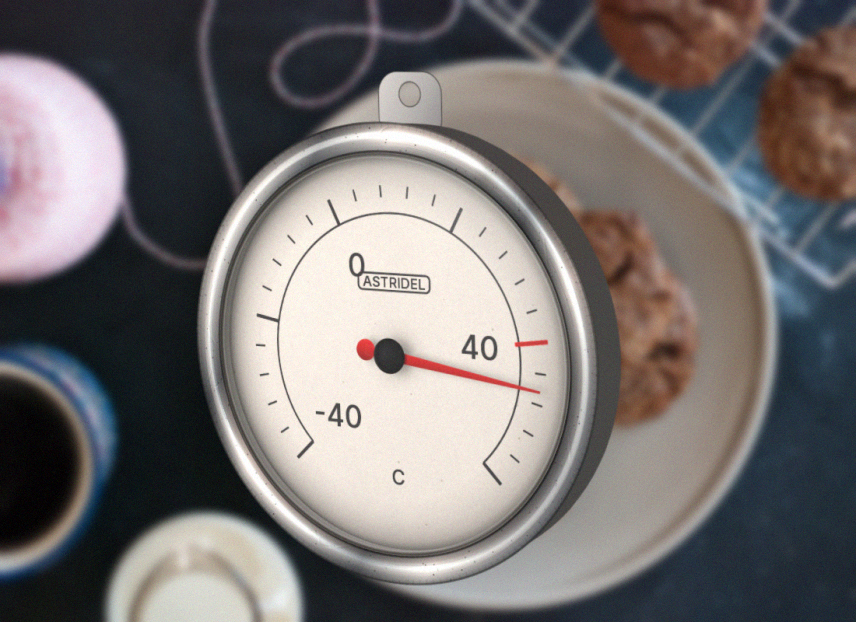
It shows 46
